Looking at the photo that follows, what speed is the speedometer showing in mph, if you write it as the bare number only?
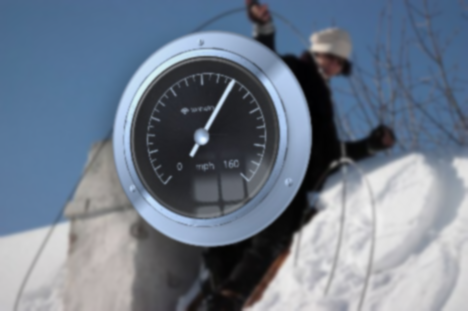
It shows 100
